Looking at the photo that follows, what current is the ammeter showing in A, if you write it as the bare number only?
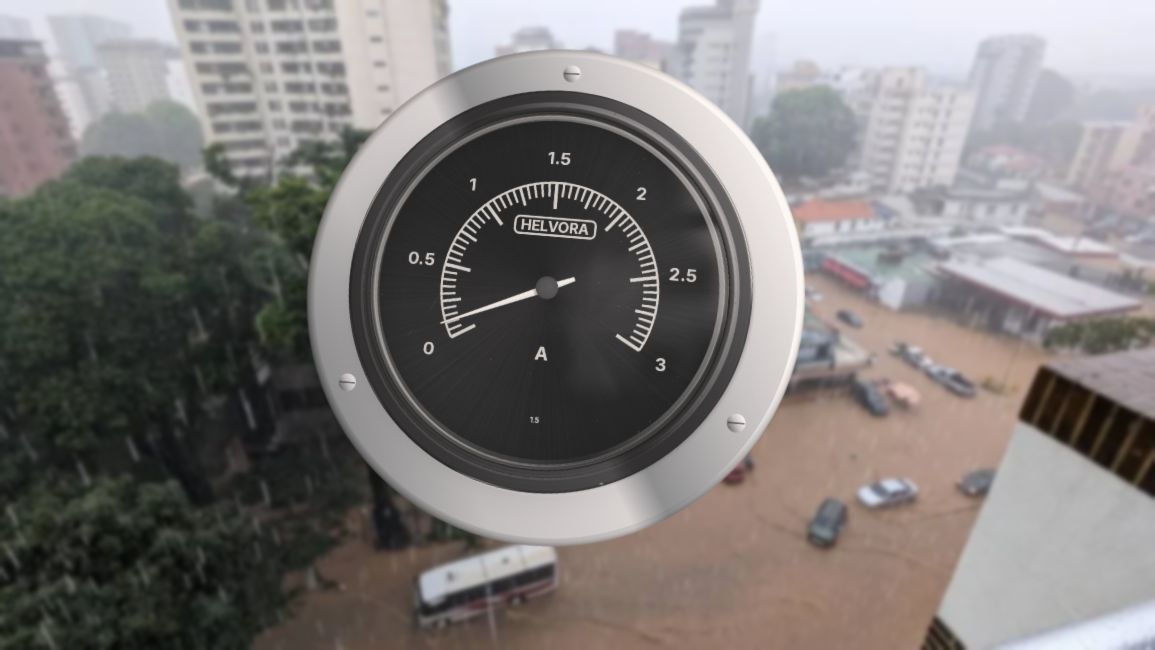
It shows 0.1
